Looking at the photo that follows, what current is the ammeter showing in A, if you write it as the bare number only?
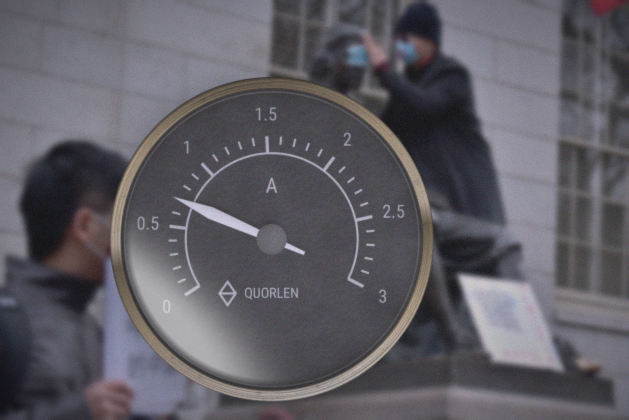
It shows 0.7
